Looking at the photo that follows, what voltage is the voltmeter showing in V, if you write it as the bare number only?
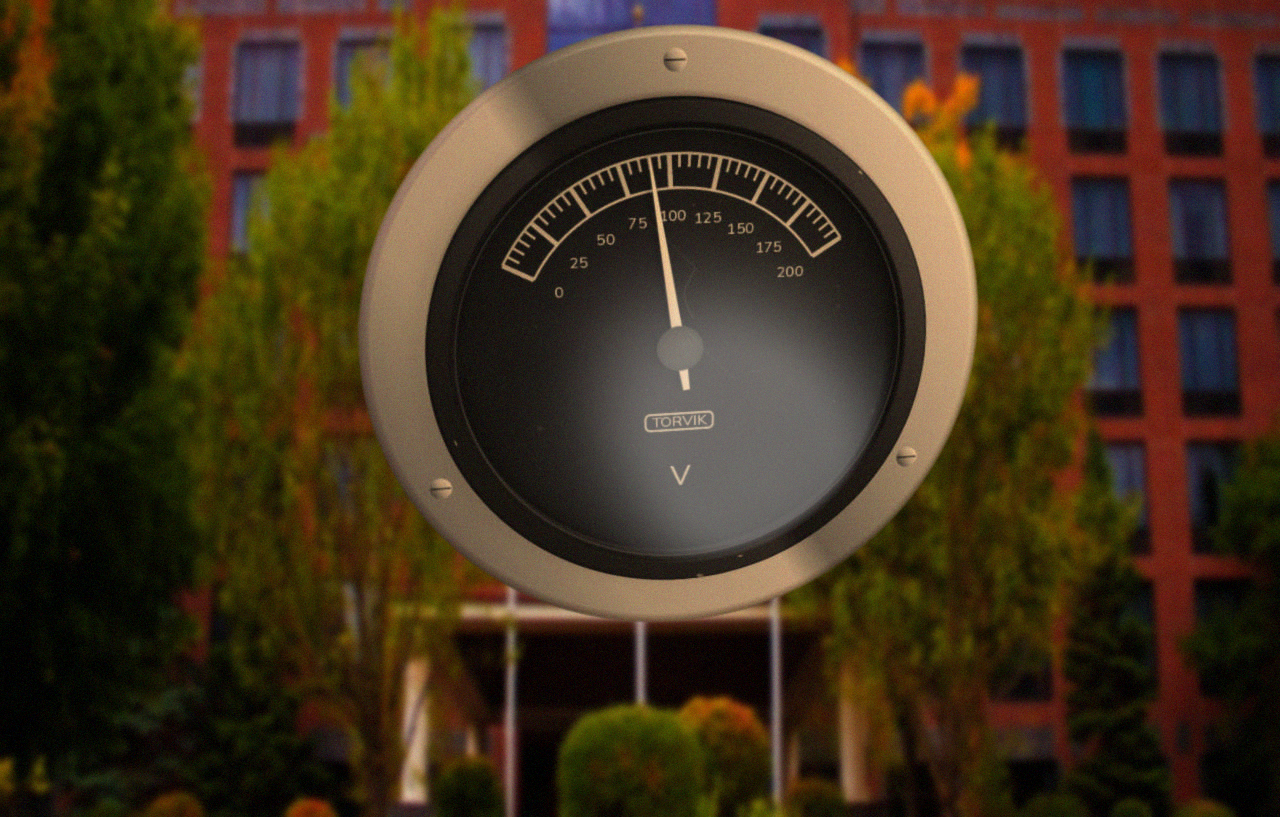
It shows 90
